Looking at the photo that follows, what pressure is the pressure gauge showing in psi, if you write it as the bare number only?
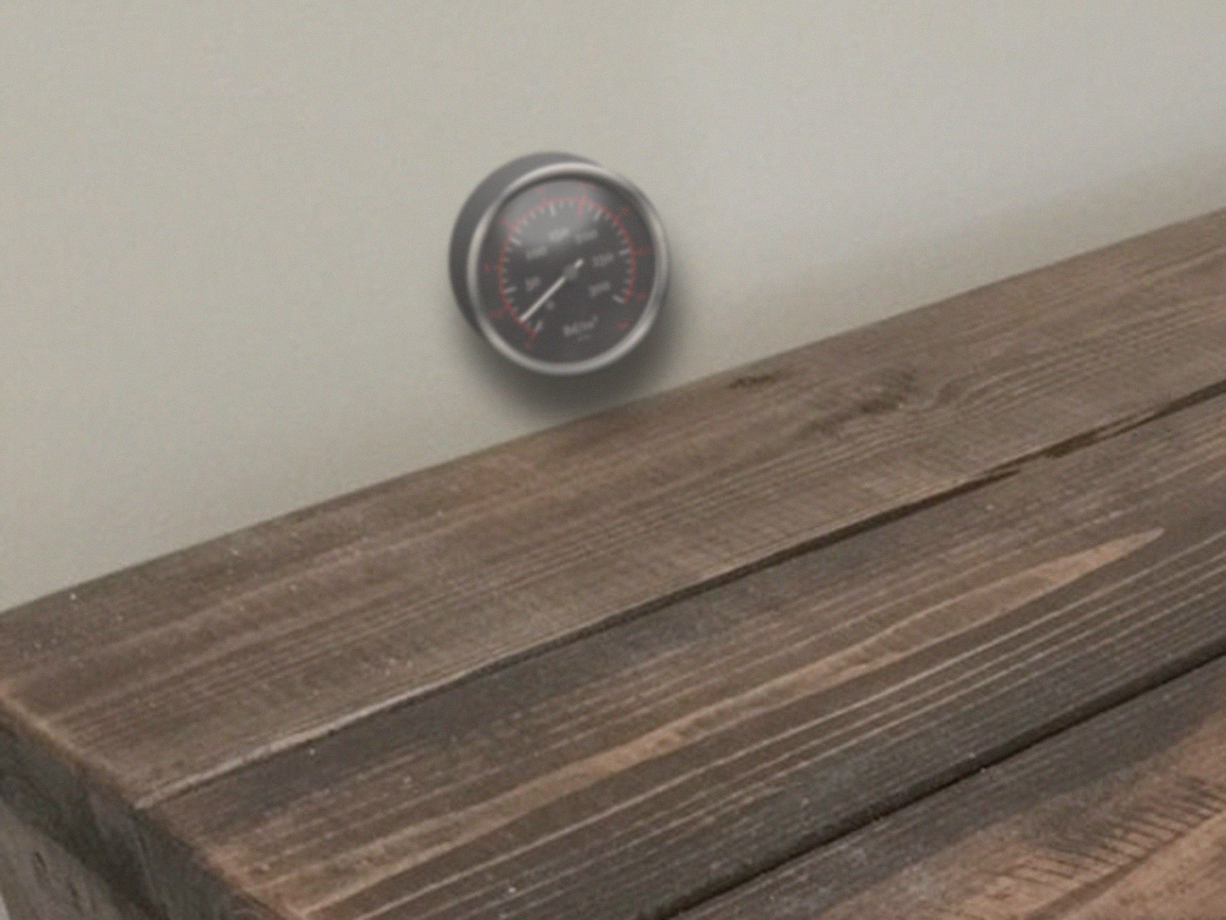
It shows 20
